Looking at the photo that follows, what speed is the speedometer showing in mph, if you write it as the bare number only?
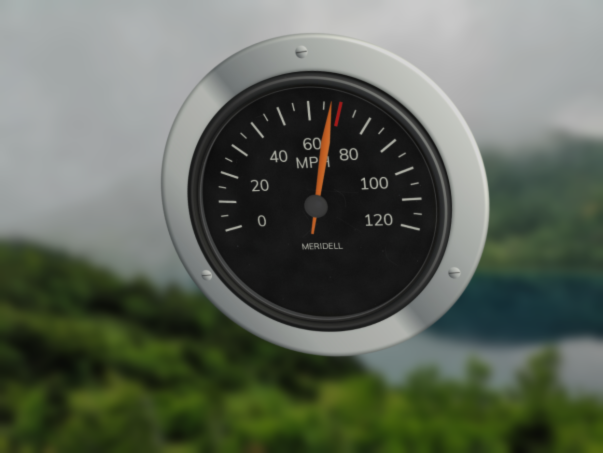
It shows 67.5
